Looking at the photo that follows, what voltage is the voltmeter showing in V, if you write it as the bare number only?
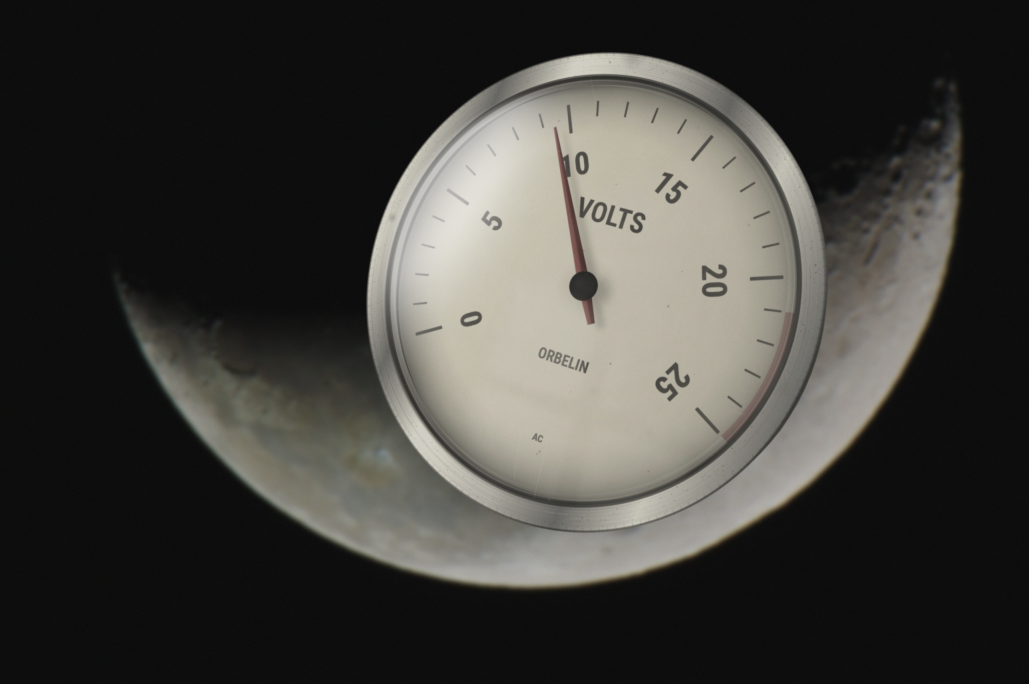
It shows 9.5
